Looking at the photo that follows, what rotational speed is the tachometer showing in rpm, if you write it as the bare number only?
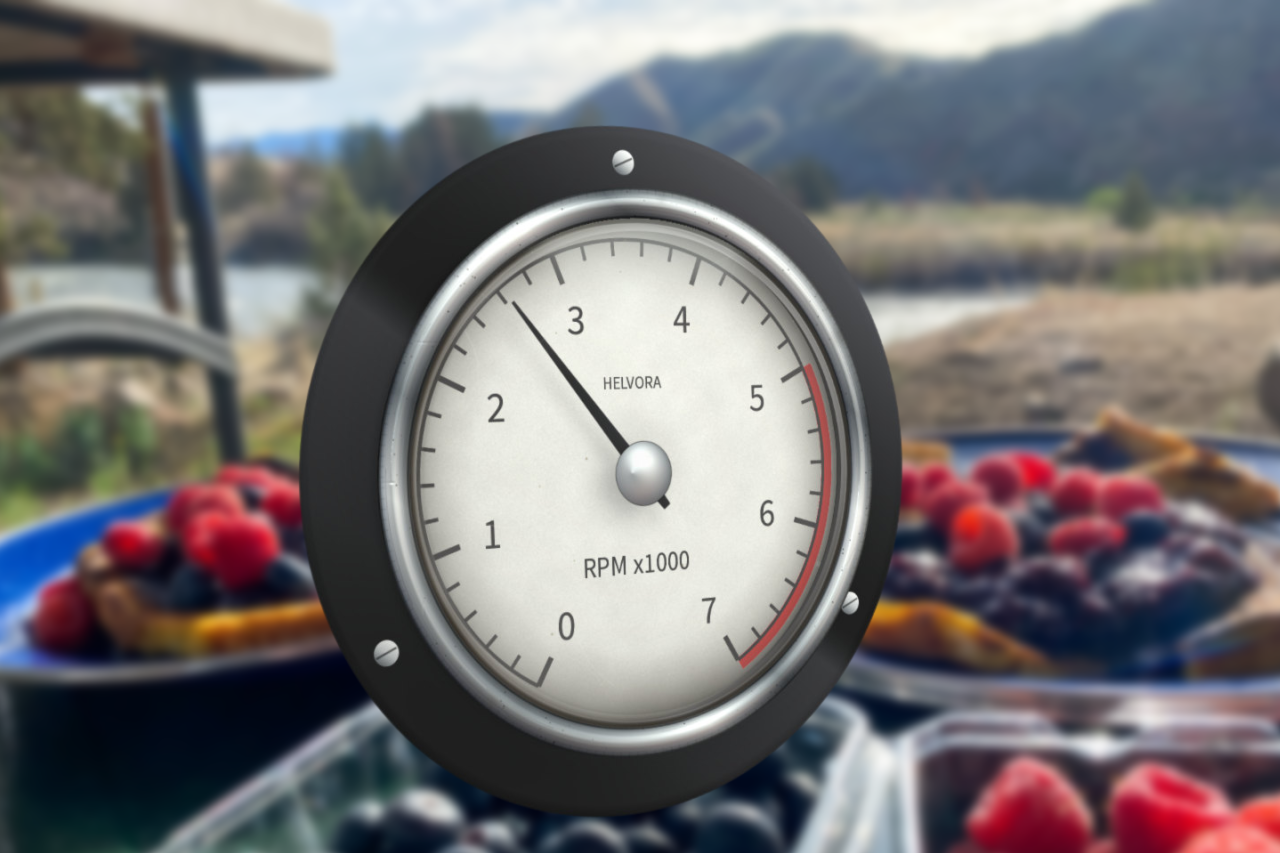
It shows 2600
